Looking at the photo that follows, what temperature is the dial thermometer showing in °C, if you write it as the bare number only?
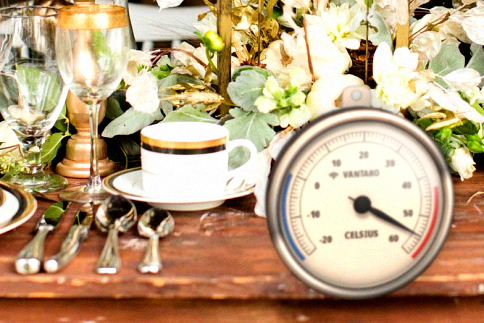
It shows 55
